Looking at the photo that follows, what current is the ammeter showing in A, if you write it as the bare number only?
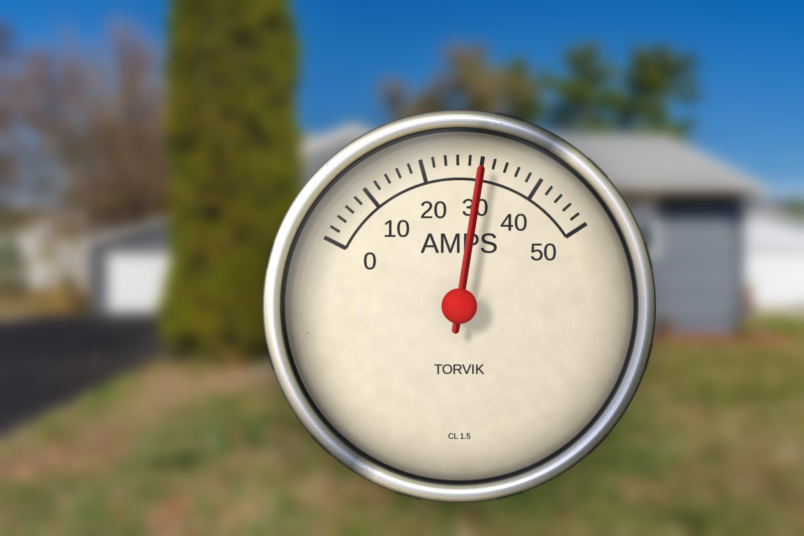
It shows 30
